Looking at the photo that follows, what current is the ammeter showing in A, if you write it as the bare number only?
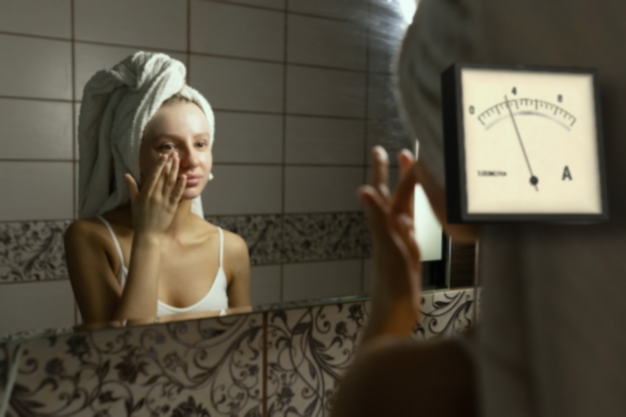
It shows 3
